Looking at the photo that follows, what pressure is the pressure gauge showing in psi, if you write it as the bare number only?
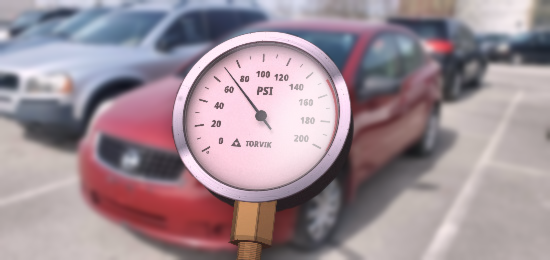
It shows 70
